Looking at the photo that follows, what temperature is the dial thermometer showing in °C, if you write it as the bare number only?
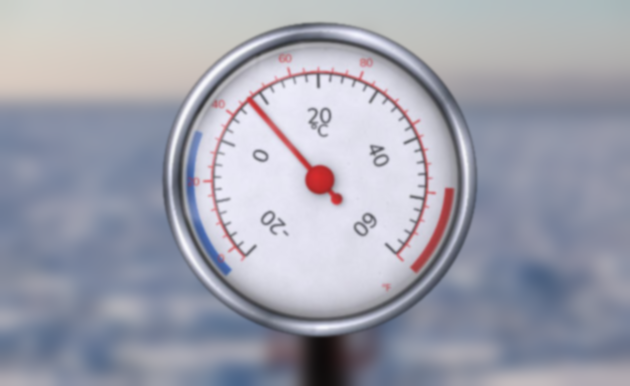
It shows 8
